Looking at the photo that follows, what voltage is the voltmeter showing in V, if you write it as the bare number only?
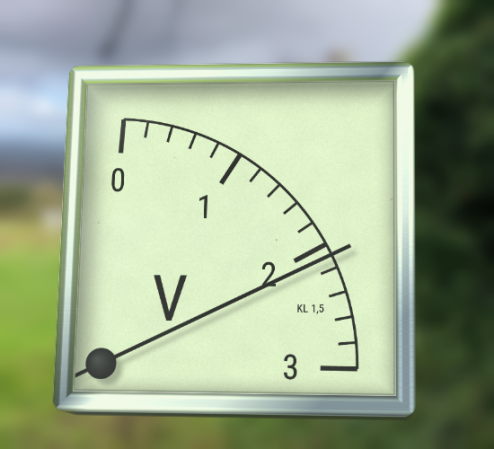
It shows 2.1
